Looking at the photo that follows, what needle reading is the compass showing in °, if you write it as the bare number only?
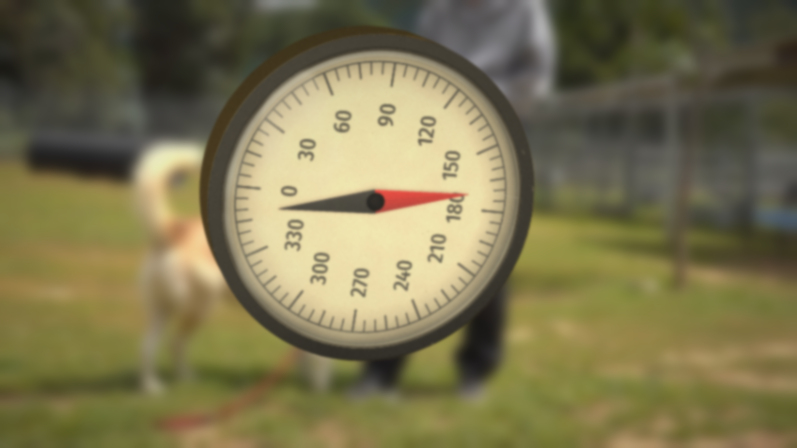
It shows 170
